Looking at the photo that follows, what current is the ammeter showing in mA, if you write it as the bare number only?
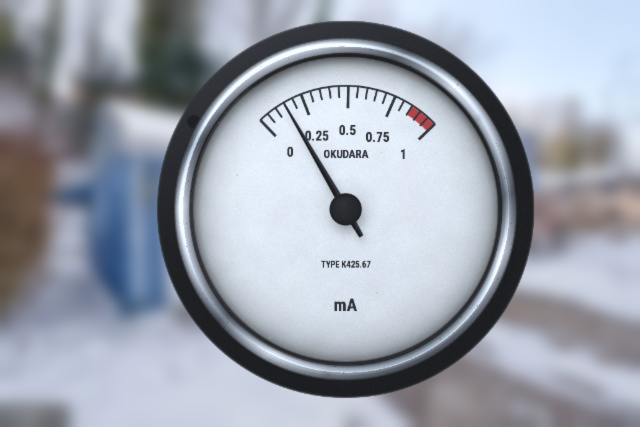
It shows 0.15
